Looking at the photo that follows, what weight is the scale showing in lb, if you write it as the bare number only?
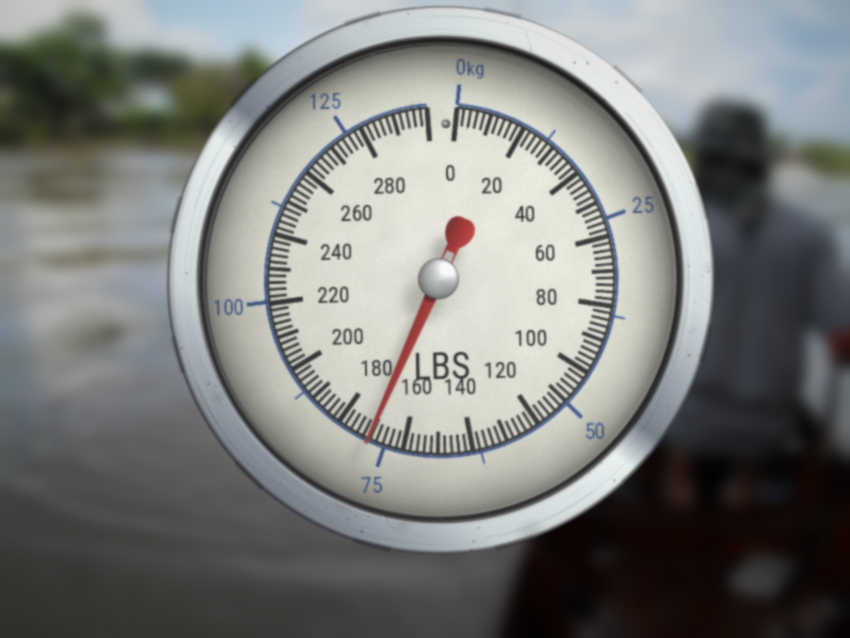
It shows 170
